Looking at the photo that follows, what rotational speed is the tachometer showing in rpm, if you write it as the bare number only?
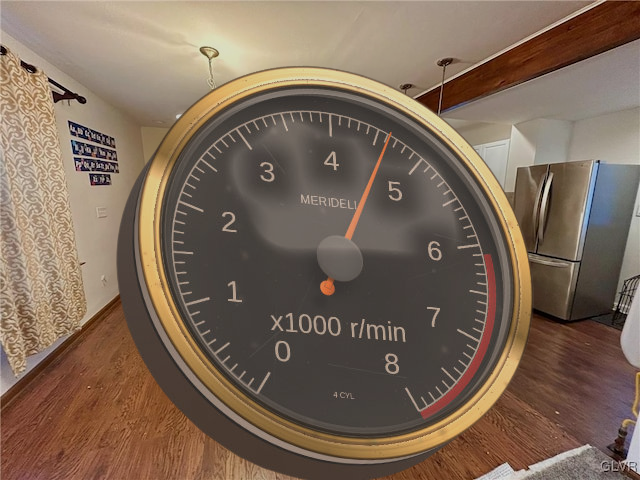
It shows 4600
